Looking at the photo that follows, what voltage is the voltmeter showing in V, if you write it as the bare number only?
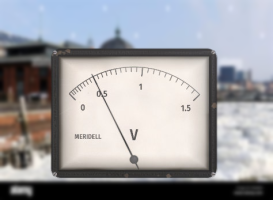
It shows 0.5
